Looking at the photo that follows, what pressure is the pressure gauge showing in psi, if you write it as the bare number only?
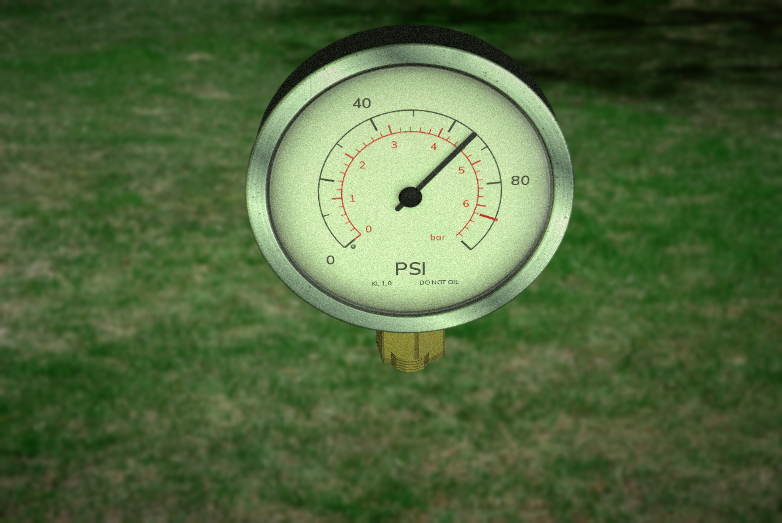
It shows 65
